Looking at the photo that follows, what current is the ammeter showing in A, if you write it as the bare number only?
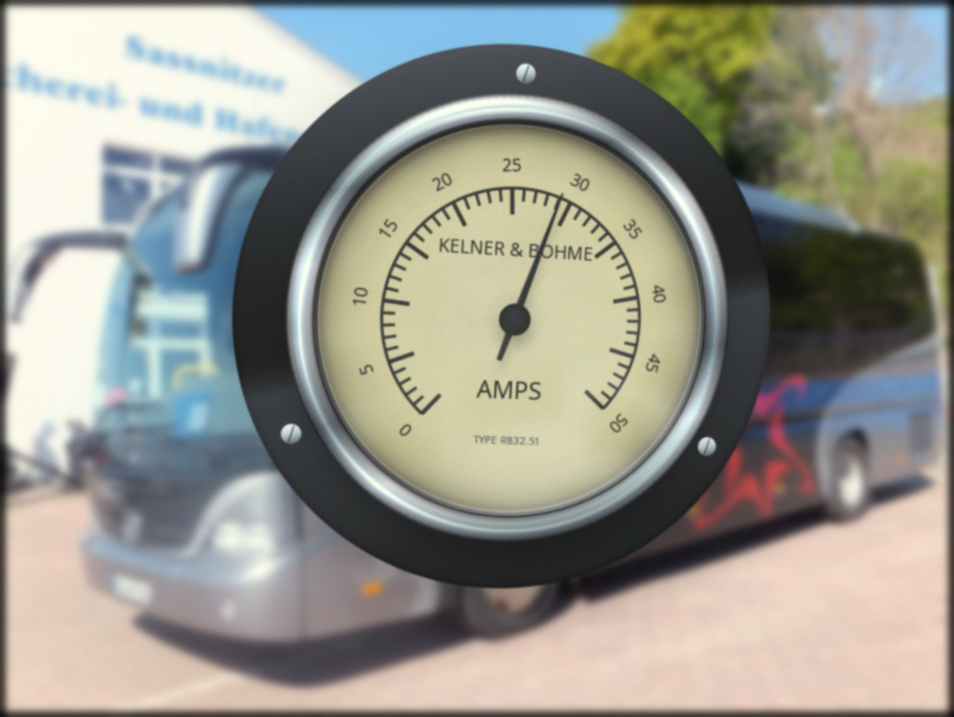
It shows 29
